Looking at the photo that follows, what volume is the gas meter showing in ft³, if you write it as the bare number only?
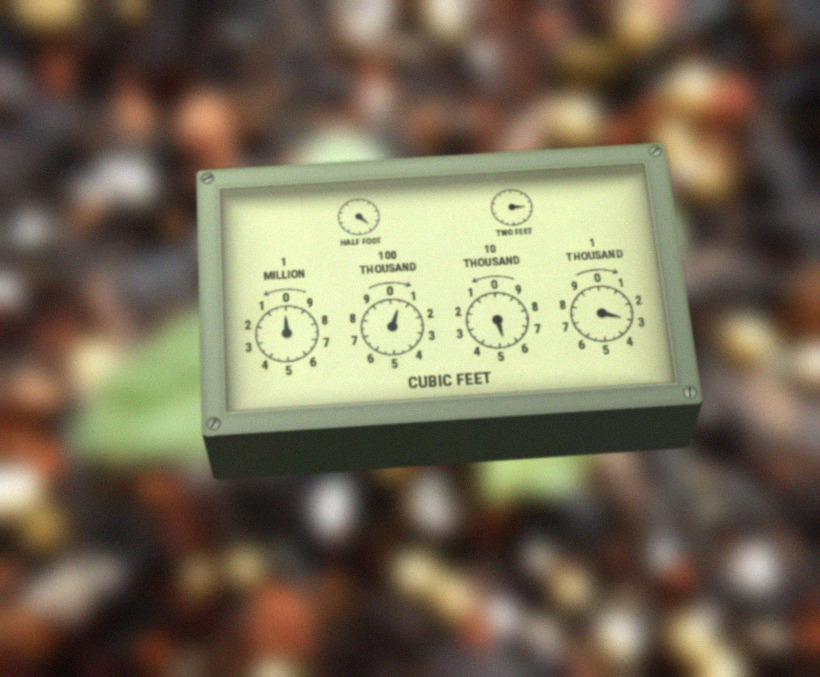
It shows 5300
